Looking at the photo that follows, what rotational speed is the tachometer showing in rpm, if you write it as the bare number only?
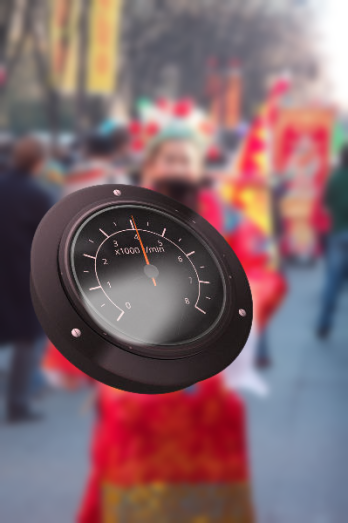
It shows 4000
